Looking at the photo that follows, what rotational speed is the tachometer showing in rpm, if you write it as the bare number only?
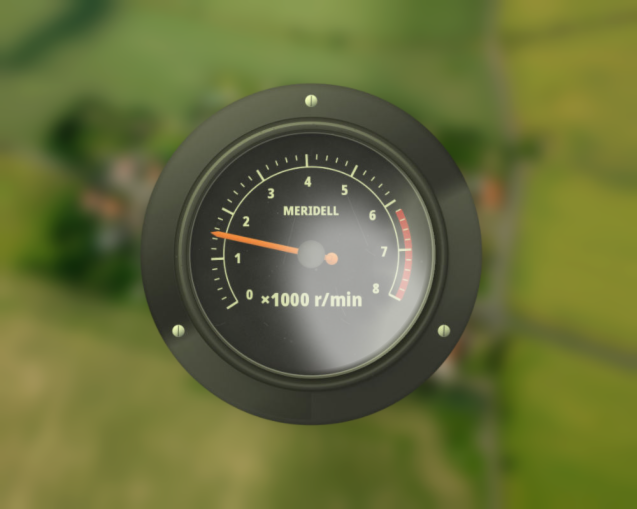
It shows 1500
